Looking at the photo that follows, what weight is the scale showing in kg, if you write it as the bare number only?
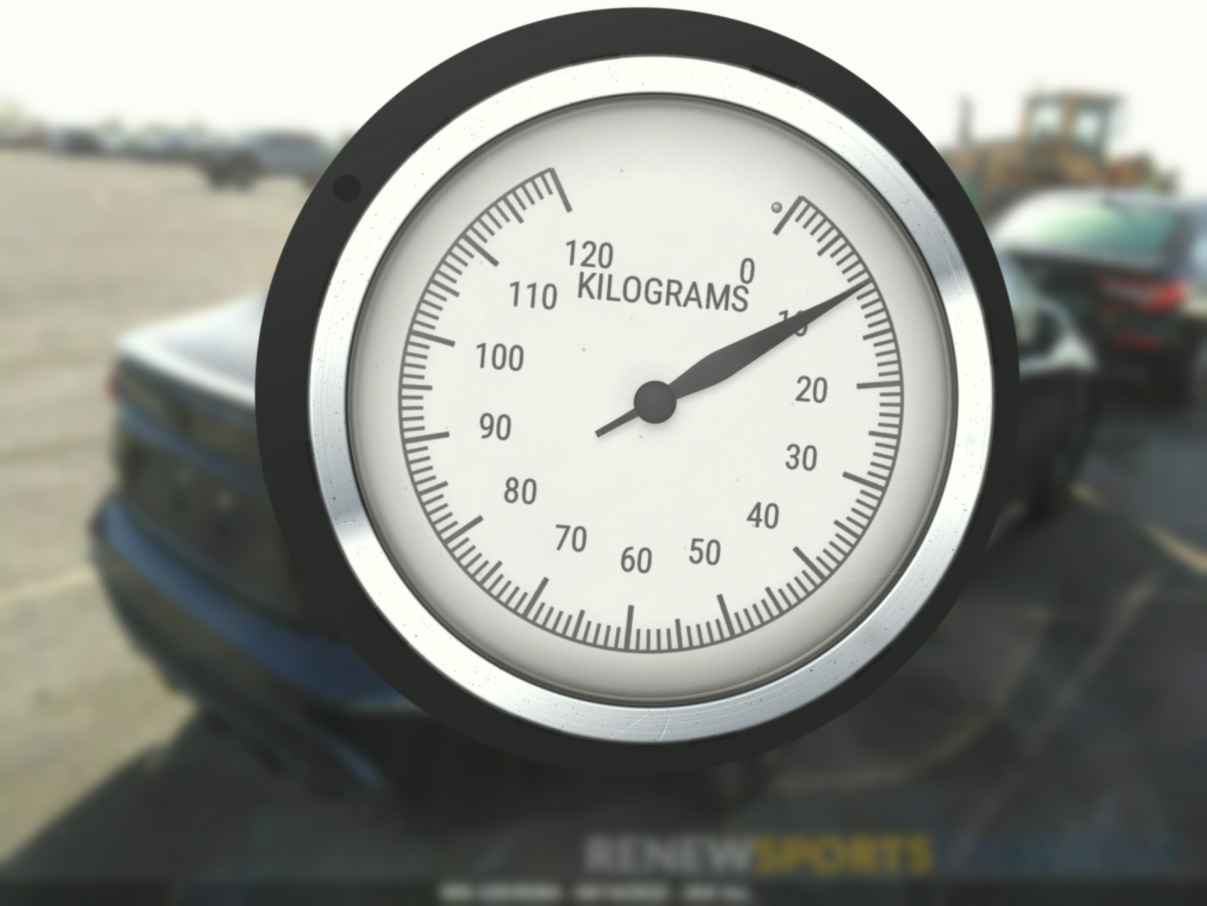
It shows 10
